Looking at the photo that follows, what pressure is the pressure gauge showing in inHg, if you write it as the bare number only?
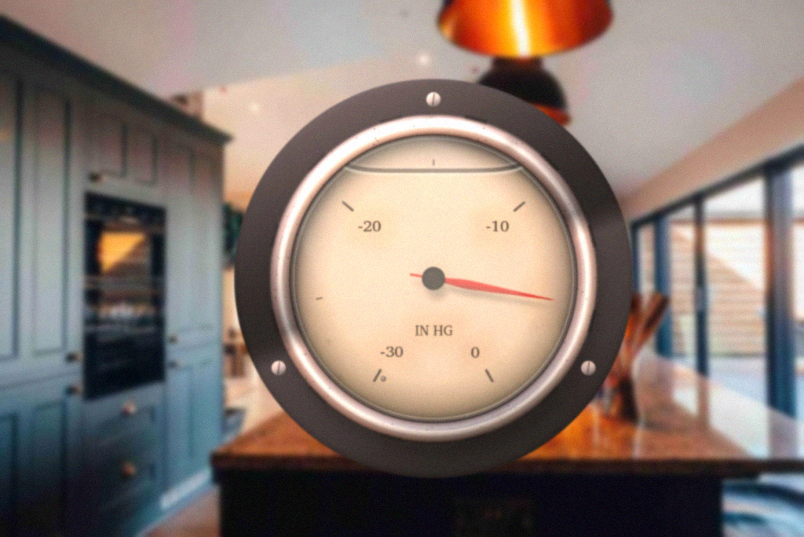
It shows -5
